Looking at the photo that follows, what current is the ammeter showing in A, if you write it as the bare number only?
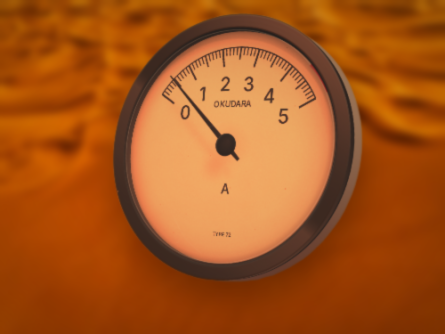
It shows 0.5
